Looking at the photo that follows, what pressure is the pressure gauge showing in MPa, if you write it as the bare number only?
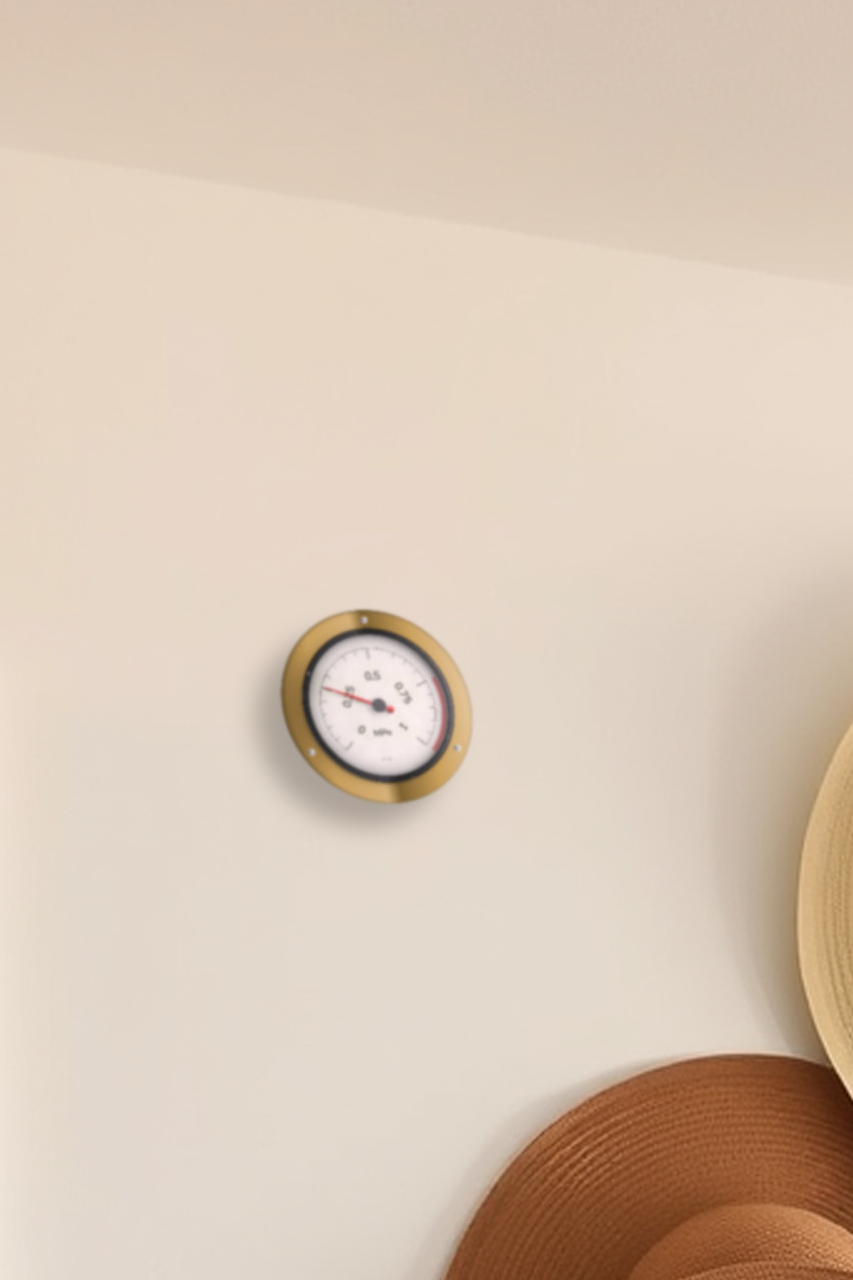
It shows 0.25
